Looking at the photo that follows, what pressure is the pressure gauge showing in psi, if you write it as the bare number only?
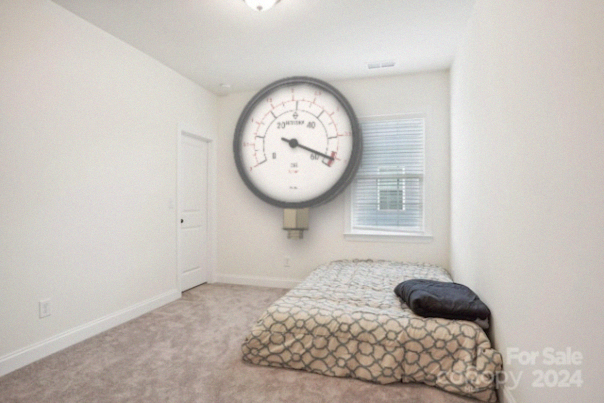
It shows 57.5
